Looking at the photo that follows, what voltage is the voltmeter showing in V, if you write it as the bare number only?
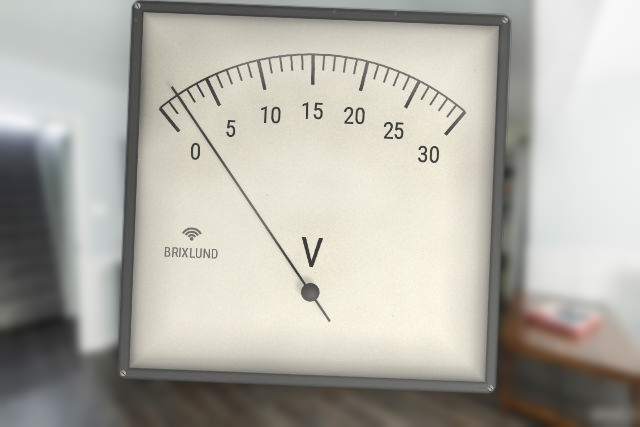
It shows 2
